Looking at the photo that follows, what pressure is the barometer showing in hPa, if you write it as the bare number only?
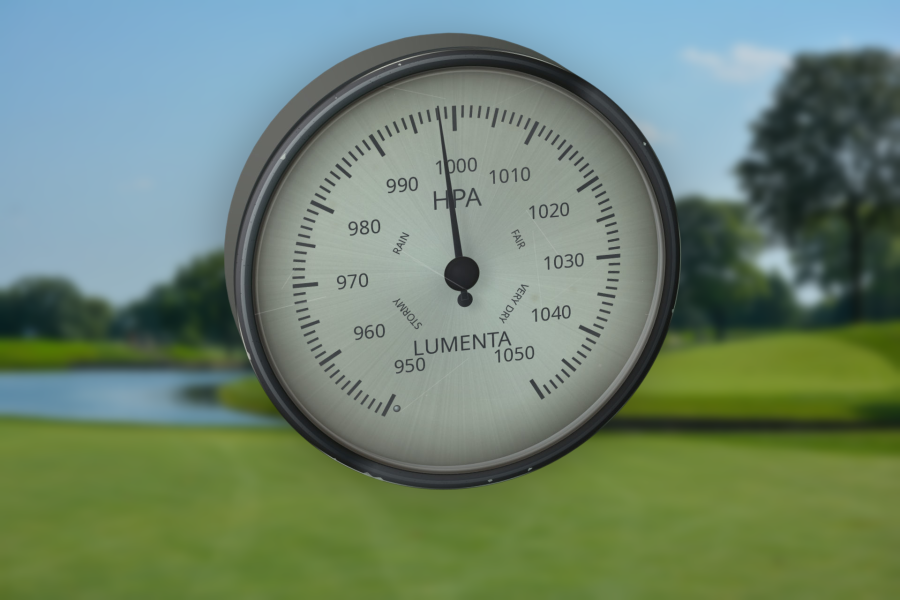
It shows 998
